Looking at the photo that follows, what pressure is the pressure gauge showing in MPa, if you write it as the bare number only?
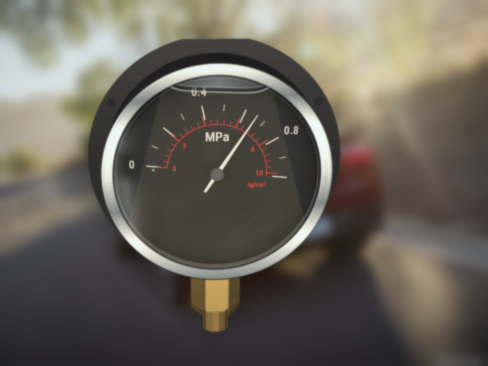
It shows 0.65
